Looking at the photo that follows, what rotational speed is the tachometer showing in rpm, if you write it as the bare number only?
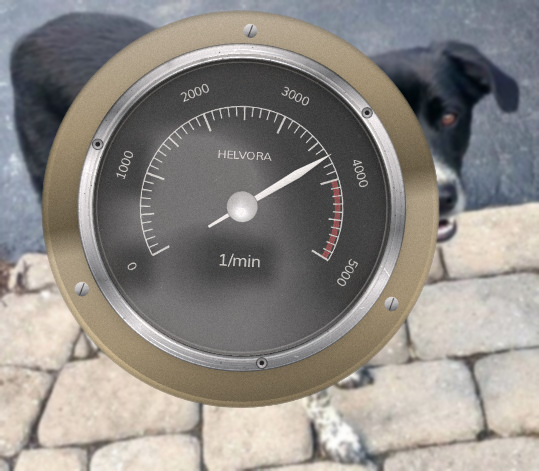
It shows 3700
